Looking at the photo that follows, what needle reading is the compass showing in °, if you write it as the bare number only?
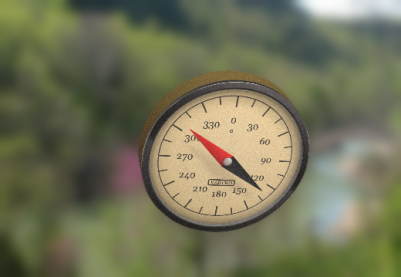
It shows 307.5
